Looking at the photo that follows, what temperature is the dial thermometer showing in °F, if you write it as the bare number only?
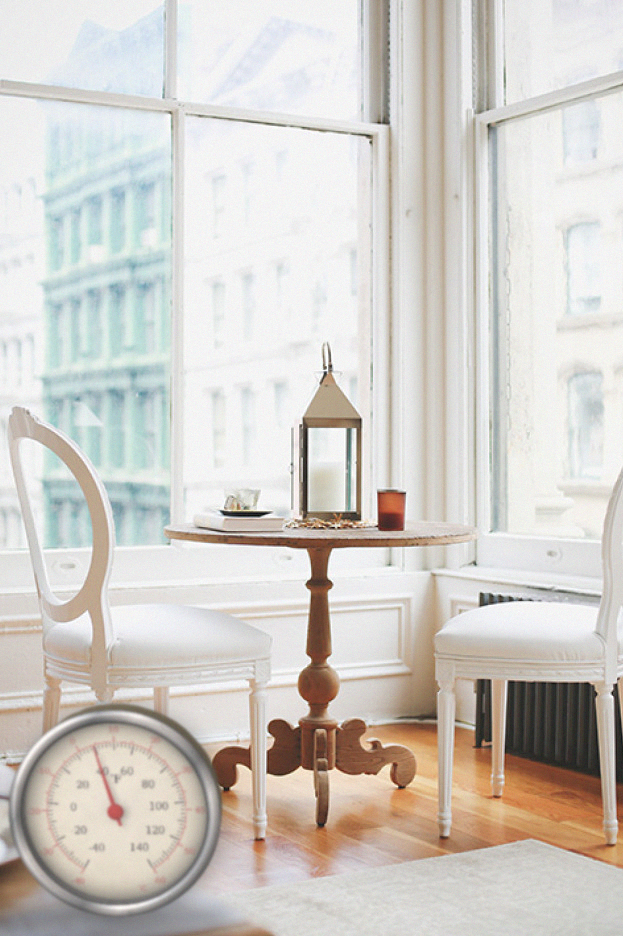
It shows 40
